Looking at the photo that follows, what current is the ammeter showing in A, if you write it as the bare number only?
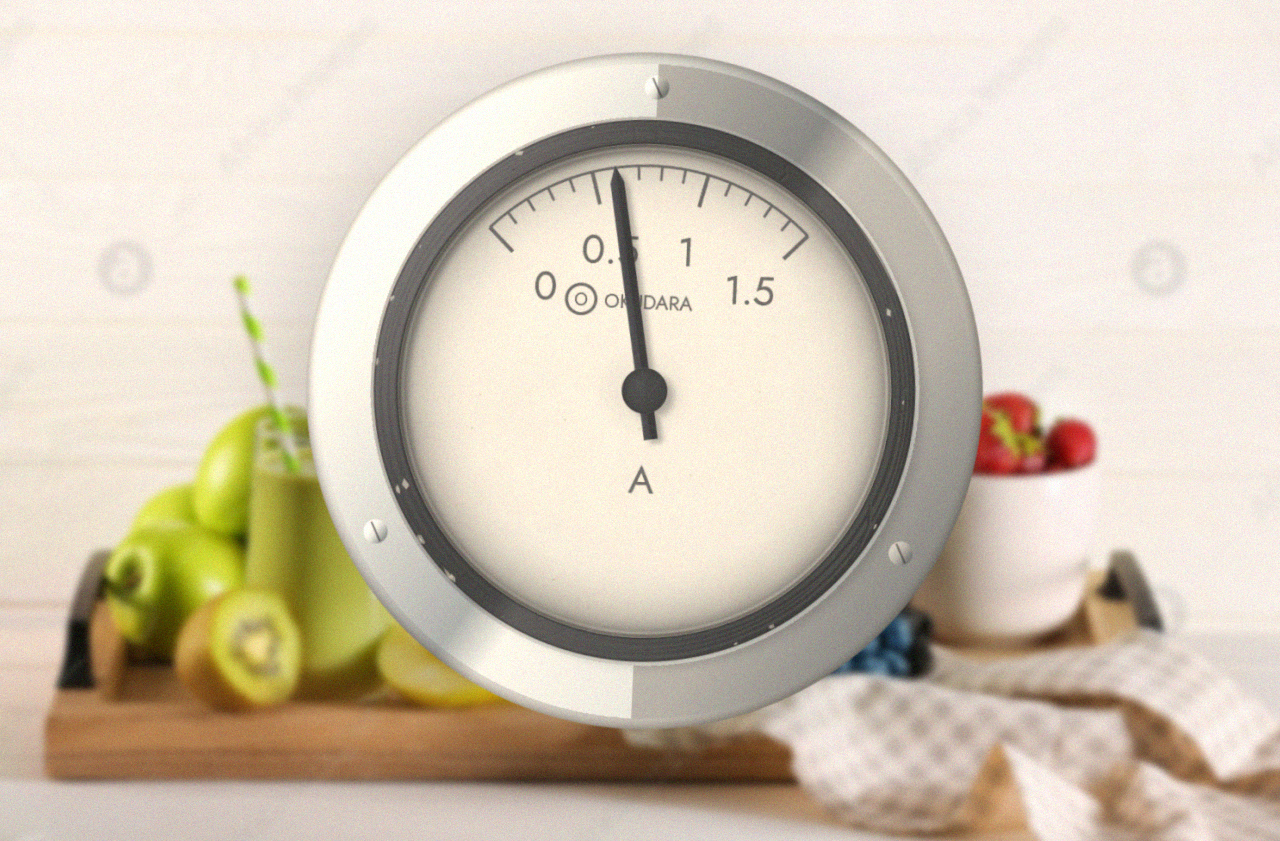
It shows 0.6
